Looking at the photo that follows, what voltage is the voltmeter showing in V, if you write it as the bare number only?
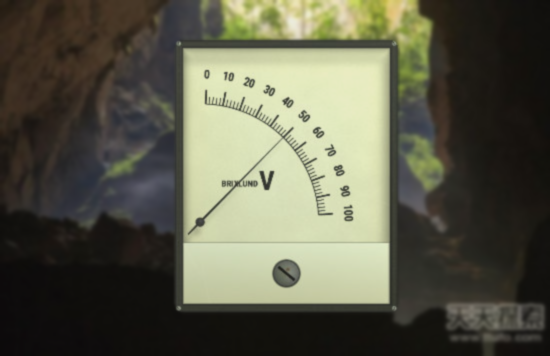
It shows 50
